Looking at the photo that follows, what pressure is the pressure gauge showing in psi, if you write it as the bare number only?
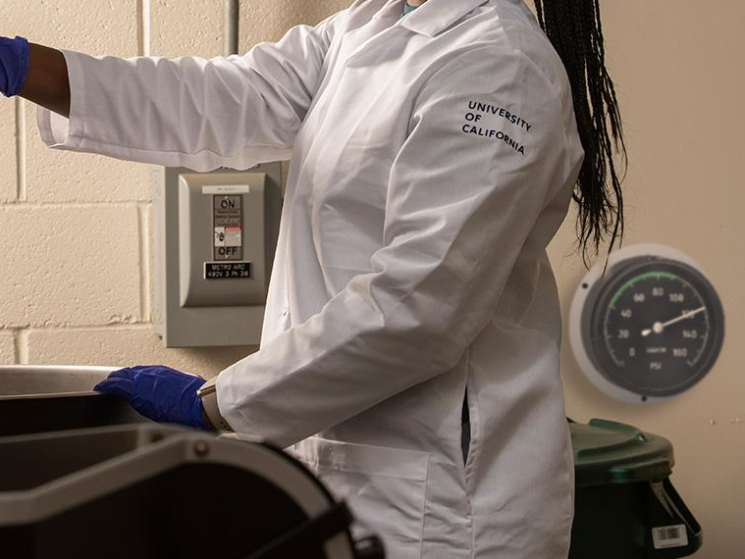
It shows 120
